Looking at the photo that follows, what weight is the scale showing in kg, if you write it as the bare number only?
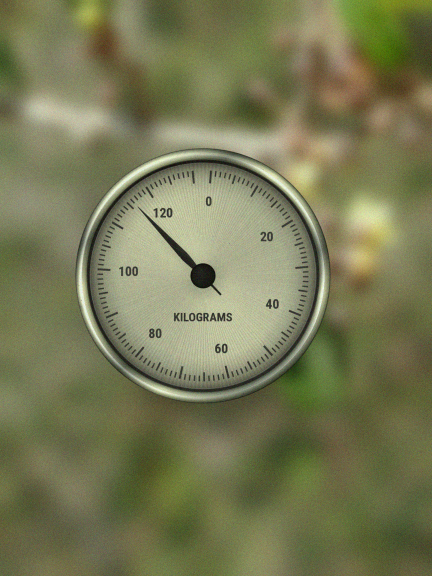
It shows 116
